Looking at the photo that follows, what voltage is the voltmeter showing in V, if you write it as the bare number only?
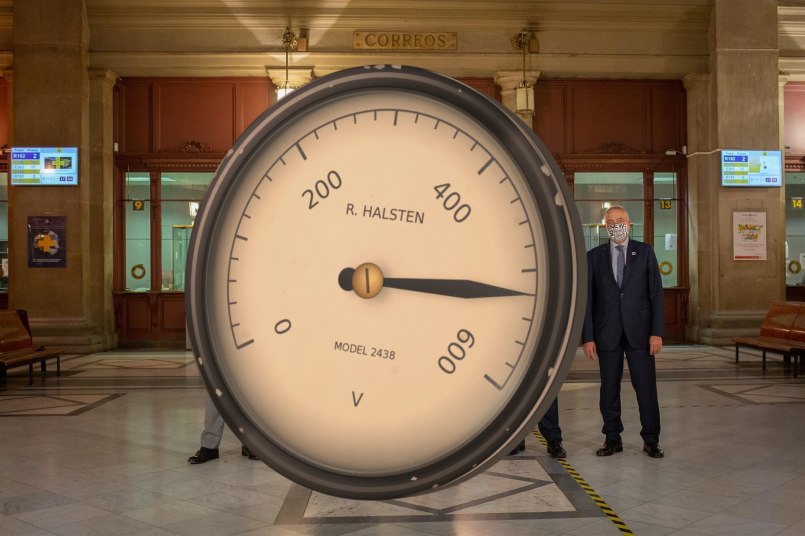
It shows 520
